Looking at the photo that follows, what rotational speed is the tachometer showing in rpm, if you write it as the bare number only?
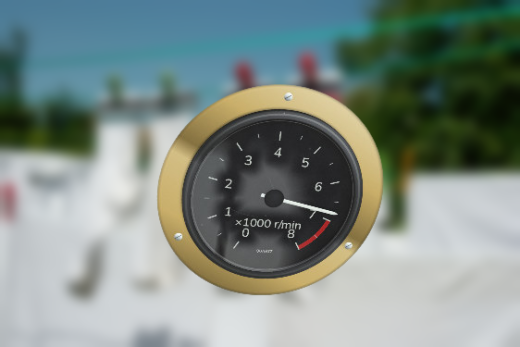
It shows 6750
